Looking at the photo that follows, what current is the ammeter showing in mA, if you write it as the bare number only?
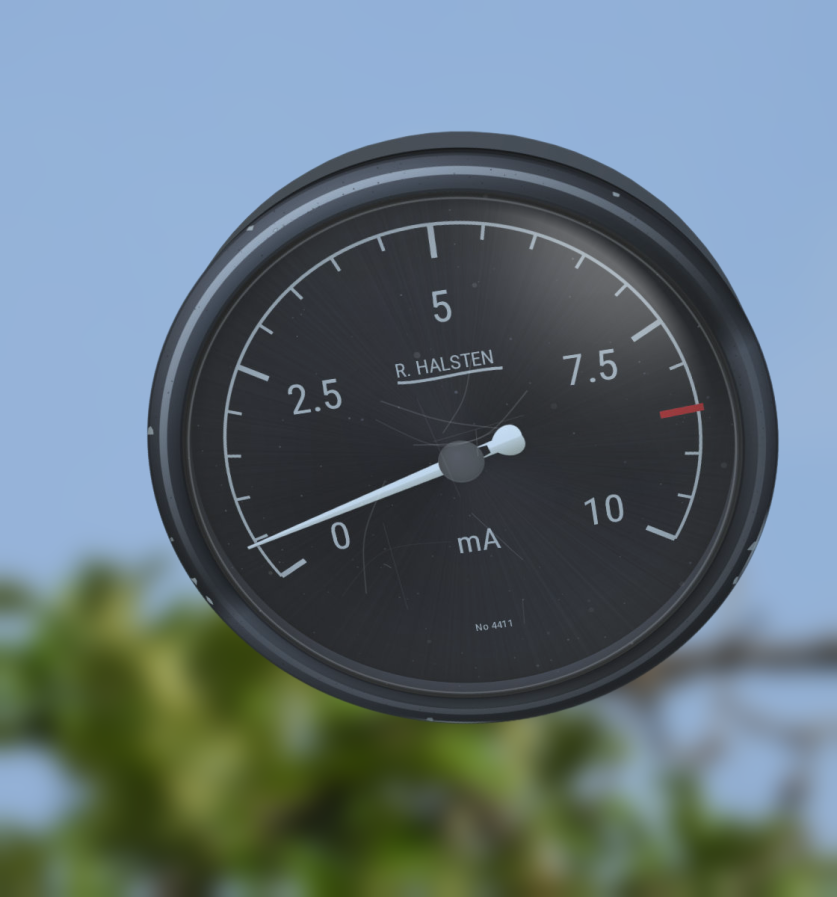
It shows 0.5
